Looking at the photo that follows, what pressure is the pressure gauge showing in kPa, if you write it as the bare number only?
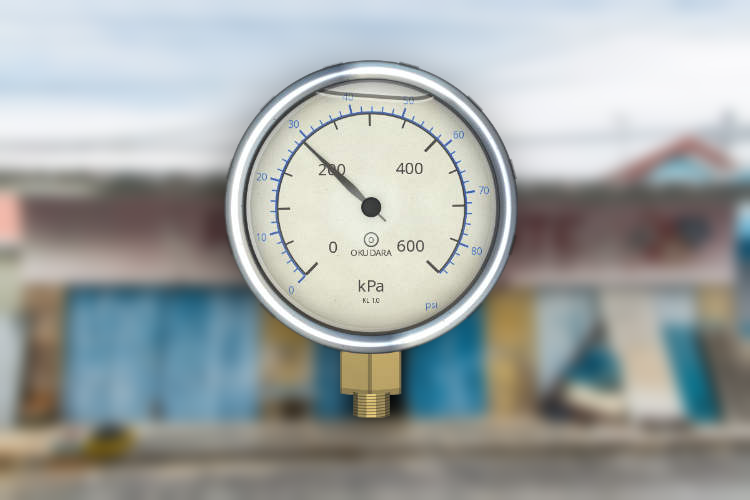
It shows 200
